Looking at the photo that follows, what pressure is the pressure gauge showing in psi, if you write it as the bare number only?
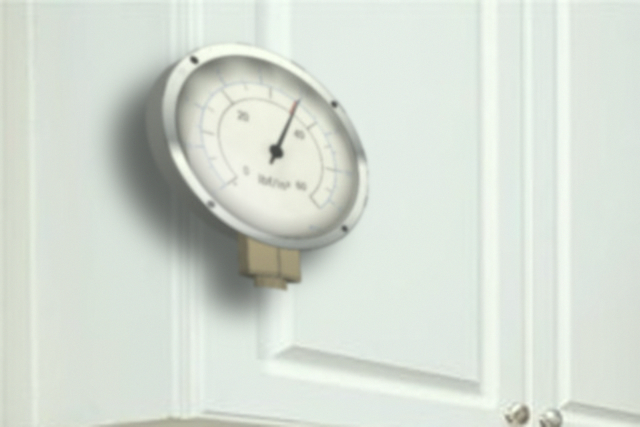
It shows 35
